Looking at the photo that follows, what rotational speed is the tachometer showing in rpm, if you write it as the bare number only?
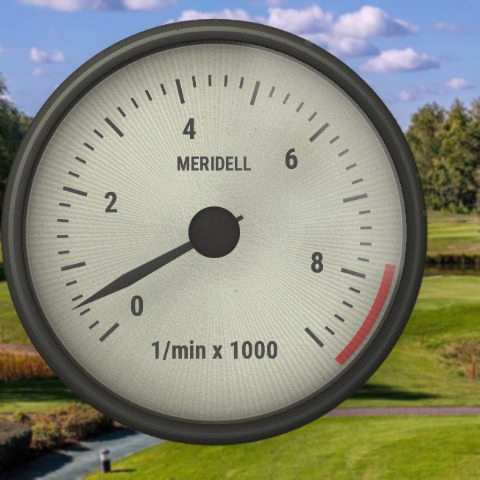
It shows 500
